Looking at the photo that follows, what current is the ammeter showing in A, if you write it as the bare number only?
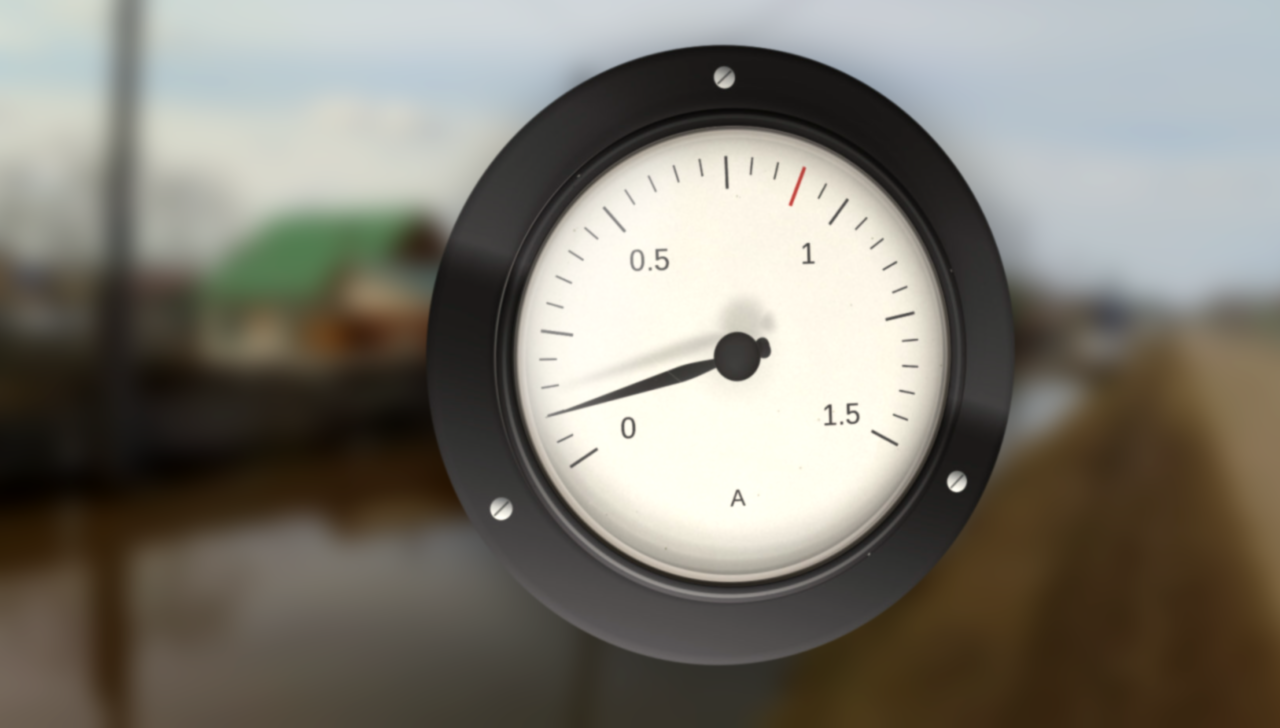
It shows 0.1
